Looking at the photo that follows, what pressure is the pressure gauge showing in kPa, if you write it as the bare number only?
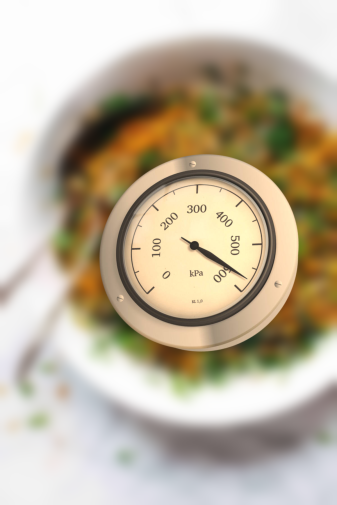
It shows 575
